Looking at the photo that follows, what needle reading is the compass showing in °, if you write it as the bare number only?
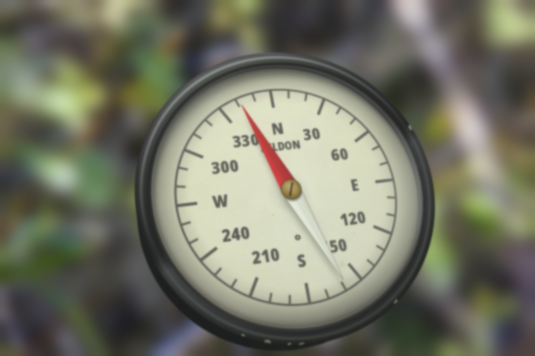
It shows 340
